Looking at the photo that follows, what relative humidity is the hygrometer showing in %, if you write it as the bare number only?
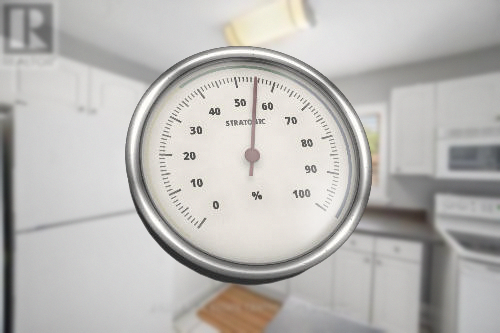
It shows 55
